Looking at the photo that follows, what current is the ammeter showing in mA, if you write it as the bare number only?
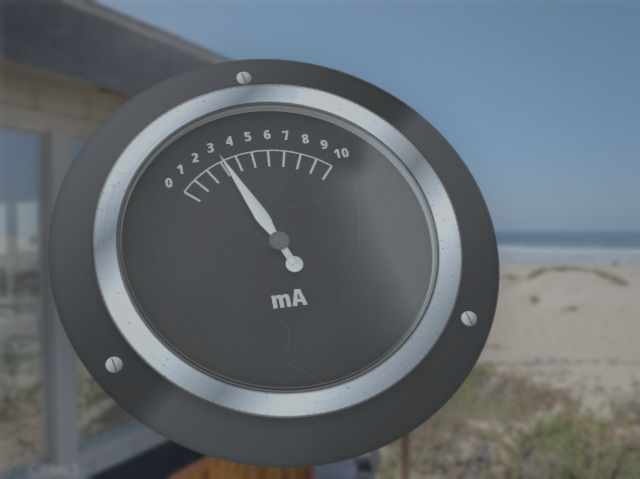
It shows 3
